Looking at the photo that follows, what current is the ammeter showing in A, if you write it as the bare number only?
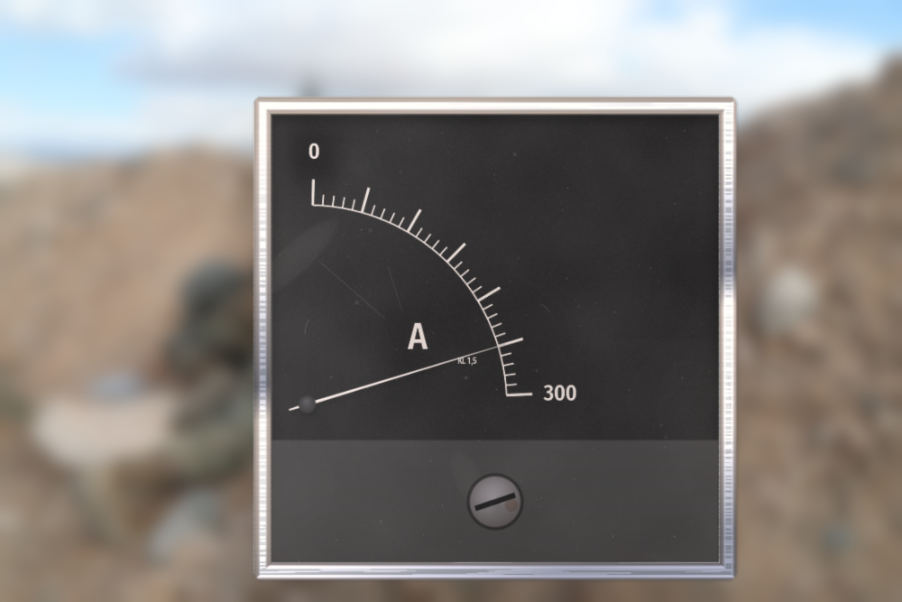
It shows 250
